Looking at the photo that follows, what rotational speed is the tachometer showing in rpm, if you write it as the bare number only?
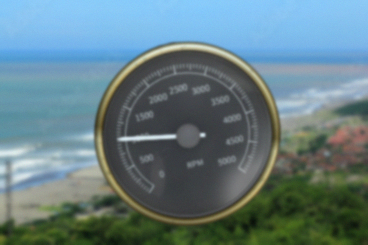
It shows 1000
